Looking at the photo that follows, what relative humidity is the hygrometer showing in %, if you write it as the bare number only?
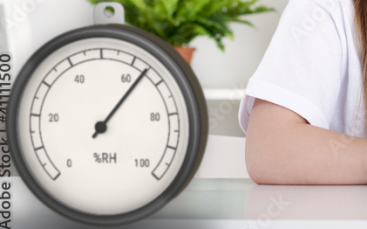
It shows 65
